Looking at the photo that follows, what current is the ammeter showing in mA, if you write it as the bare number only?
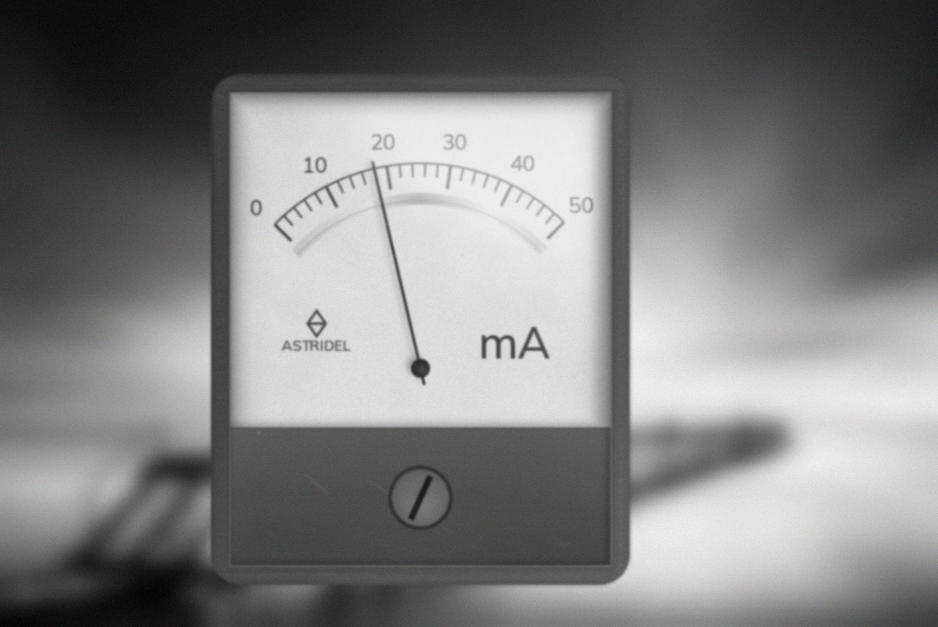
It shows 18
